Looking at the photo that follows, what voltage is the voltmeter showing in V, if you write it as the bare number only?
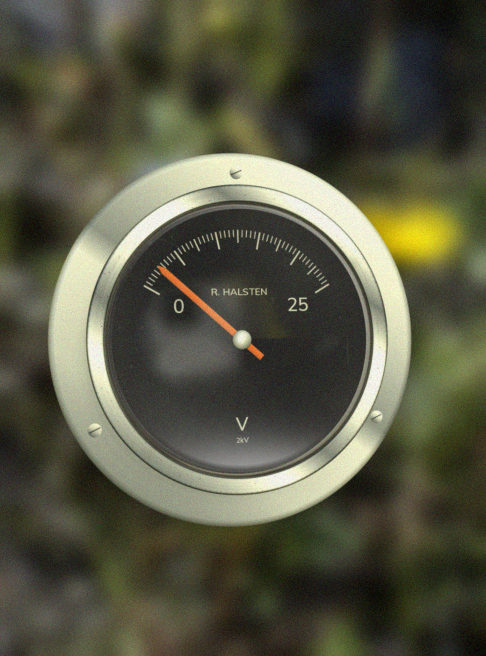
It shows 2.5
